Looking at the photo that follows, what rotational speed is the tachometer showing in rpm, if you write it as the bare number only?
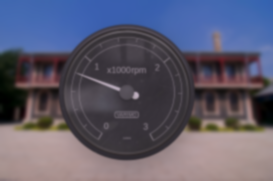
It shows 800
